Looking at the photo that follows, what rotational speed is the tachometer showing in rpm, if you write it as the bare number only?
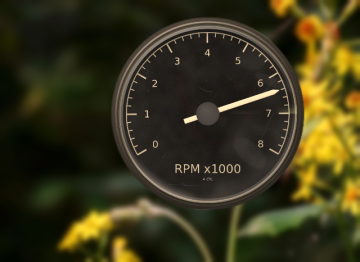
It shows 6400
